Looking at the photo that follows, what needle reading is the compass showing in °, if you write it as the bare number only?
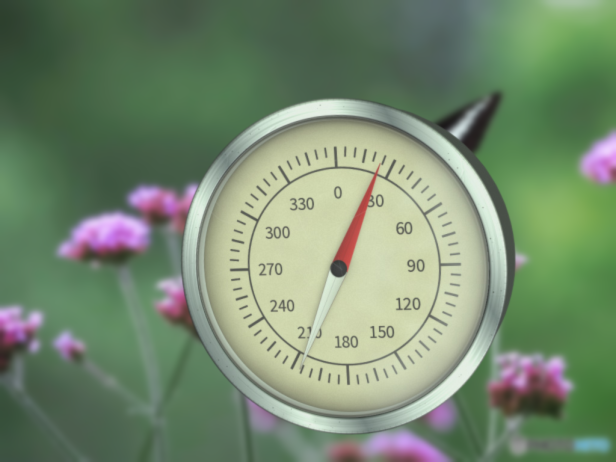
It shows 25
